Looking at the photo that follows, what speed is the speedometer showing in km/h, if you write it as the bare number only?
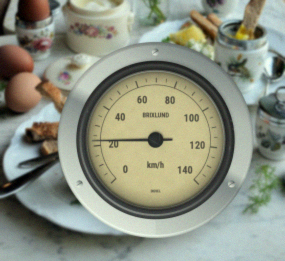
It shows 22.5
